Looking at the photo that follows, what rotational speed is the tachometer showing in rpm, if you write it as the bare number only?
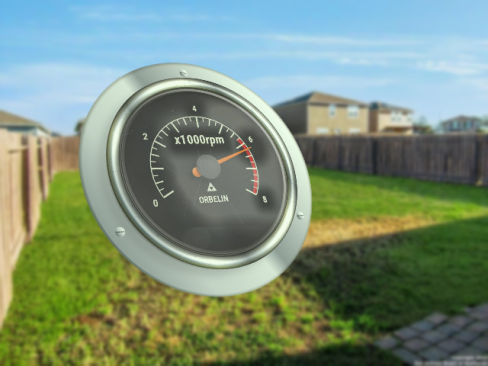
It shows 6250
